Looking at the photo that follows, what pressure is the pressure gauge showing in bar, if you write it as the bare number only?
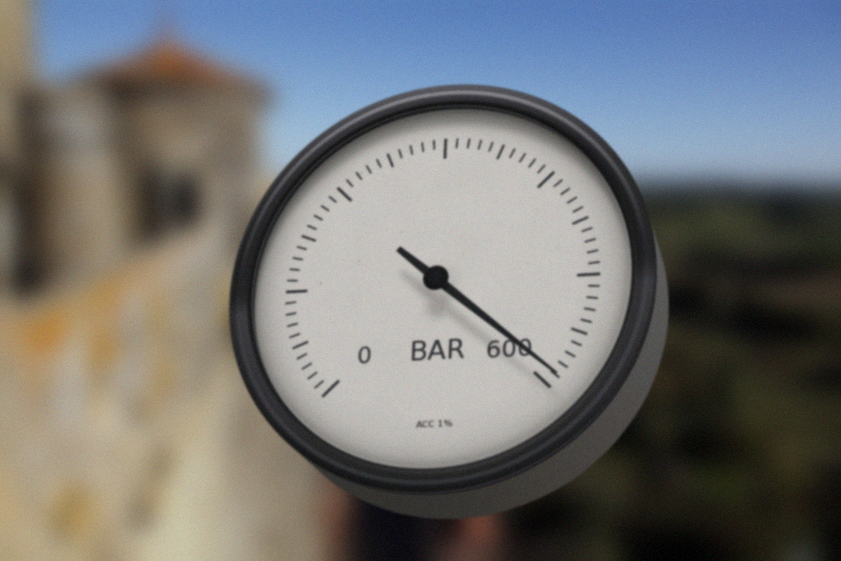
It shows 590
